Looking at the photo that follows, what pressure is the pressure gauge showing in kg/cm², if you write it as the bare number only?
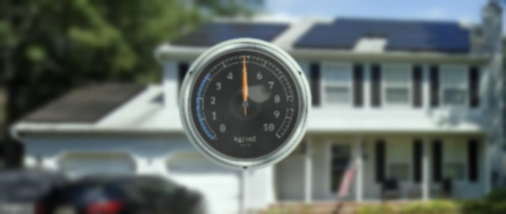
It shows 5
